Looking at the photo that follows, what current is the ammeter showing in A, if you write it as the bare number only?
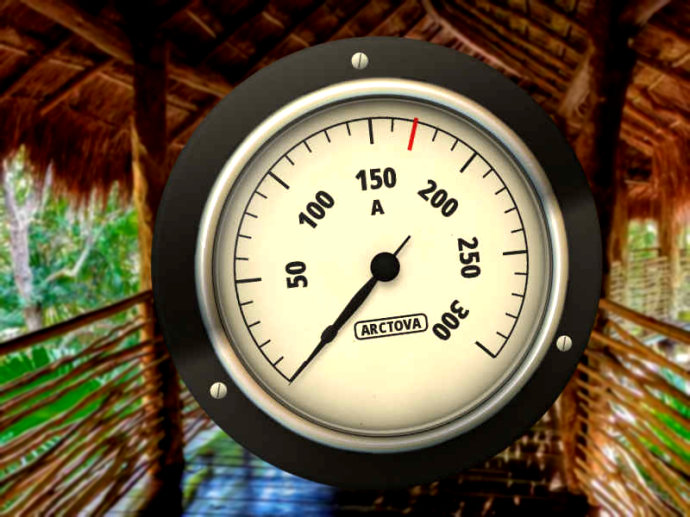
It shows 0
